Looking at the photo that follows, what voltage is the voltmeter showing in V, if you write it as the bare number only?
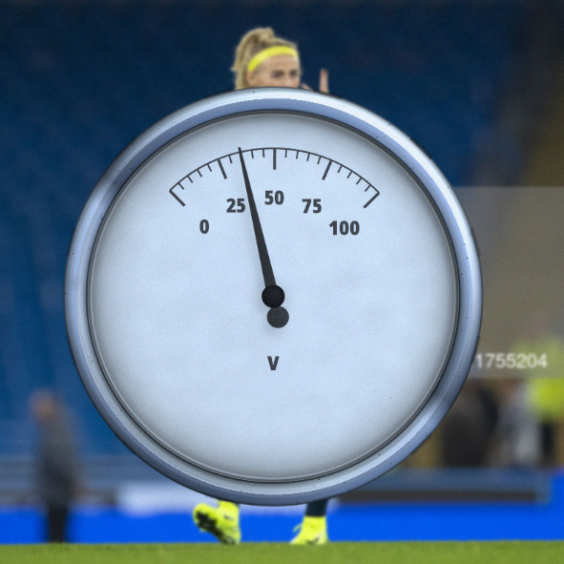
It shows 35
